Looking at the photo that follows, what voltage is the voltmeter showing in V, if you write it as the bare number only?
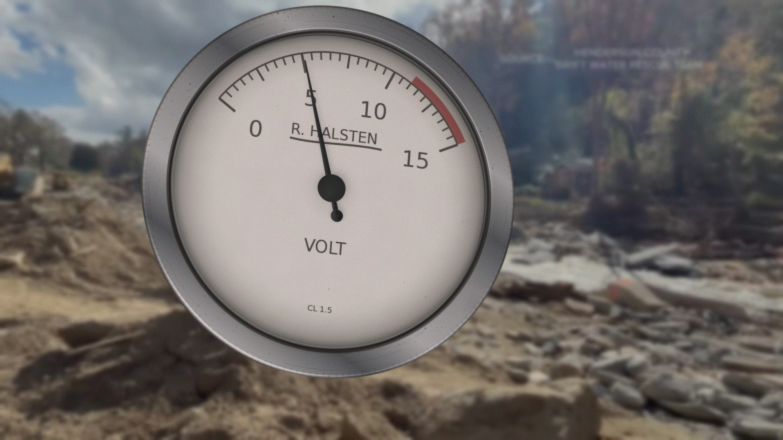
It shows 5
